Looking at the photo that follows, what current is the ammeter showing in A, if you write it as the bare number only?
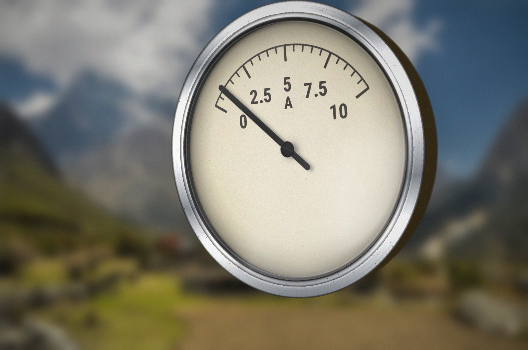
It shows 1
